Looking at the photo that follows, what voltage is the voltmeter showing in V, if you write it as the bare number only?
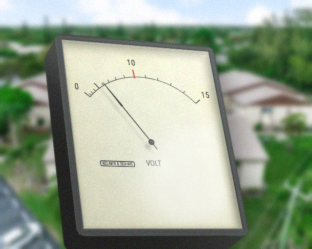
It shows 6
